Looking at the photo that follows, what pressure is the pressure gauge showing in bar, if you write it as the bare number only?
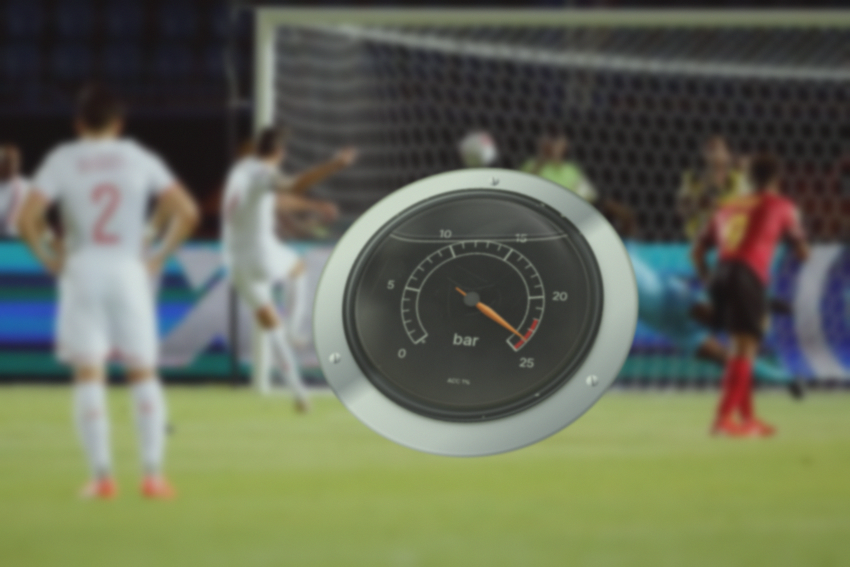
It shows 24
